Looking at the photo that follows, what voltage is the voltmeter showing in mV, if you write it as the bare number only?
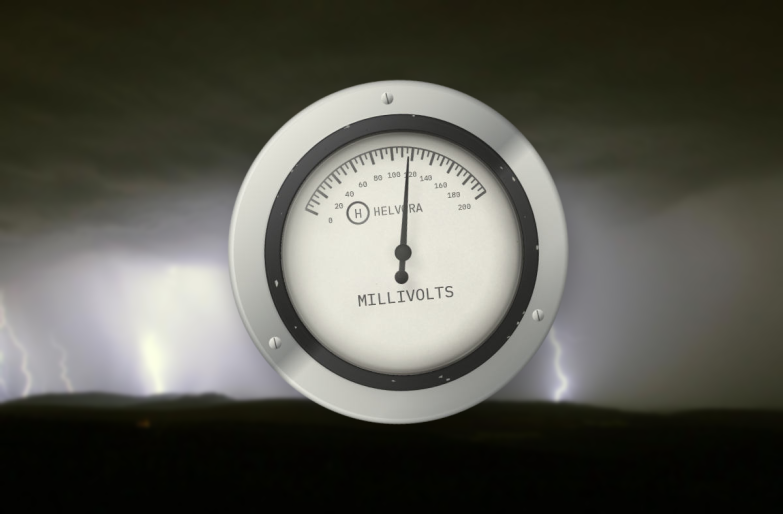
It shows 115
